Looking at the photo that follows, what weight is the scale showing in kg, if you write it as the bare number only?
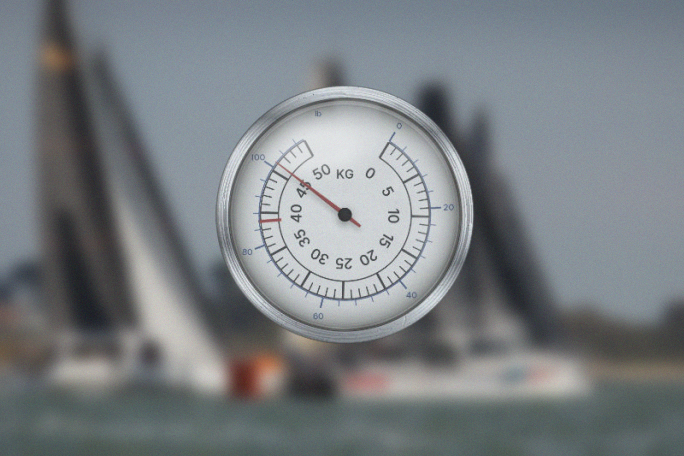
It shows 46
